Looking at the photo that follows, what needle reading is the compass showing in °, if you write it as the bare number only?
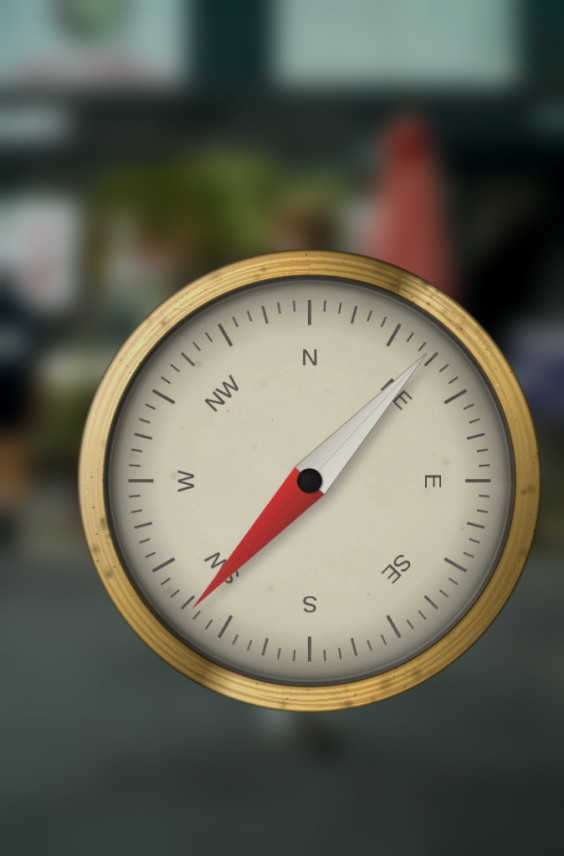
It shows 222.5
